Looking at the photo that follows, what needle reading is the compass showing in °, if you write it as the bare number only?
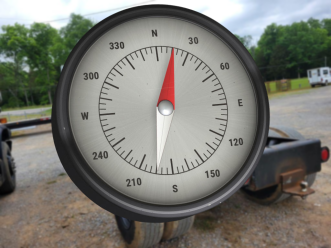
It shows 15
